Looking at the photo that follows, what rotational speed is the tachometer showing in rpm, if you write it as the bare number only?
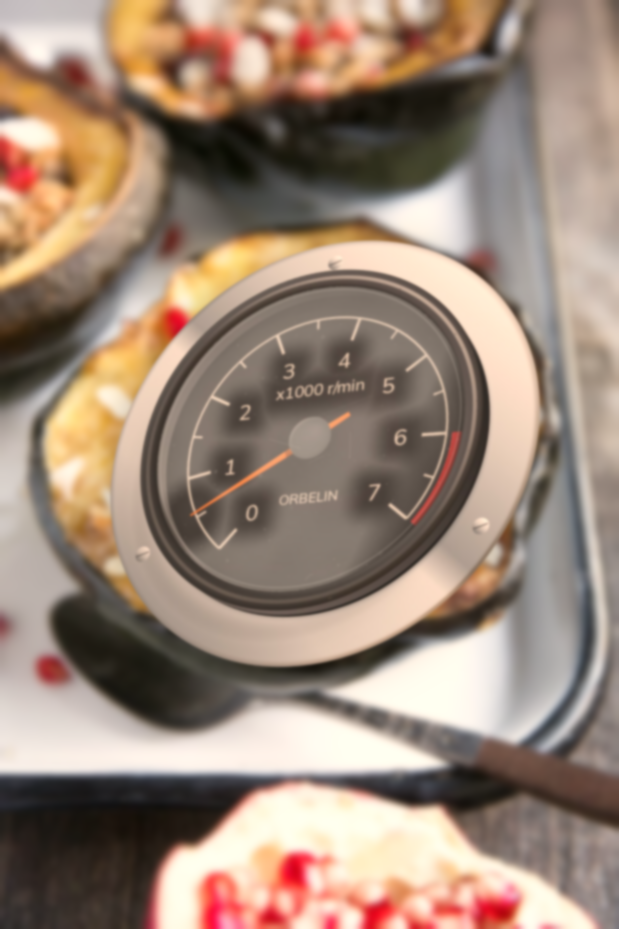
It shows 500
